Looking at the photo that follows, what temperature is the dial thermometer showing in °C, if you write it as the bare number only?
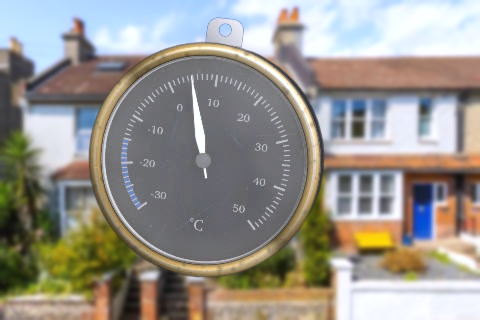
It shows 5
